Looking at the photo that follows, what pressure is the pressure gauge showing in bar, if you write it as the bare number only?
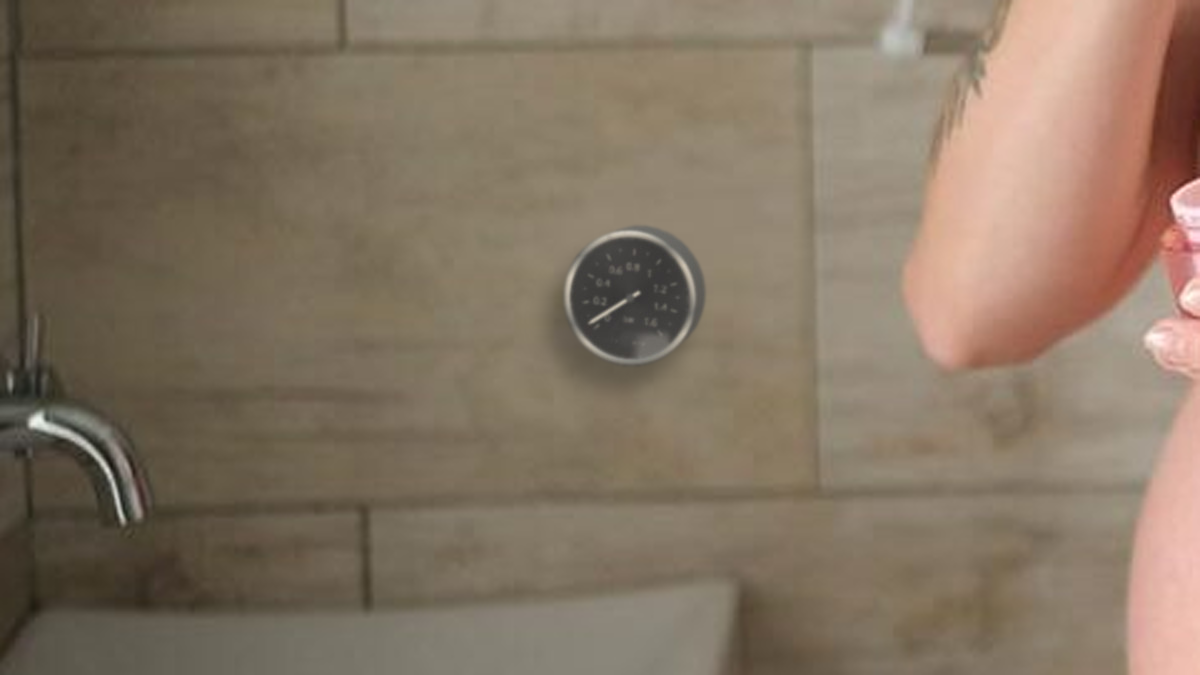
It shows 0.05
